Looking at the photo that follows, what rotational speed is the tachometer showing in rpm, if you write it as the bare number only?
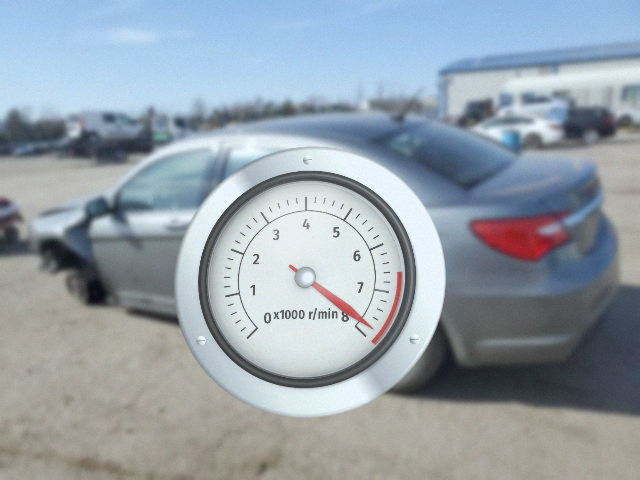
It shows 7800
